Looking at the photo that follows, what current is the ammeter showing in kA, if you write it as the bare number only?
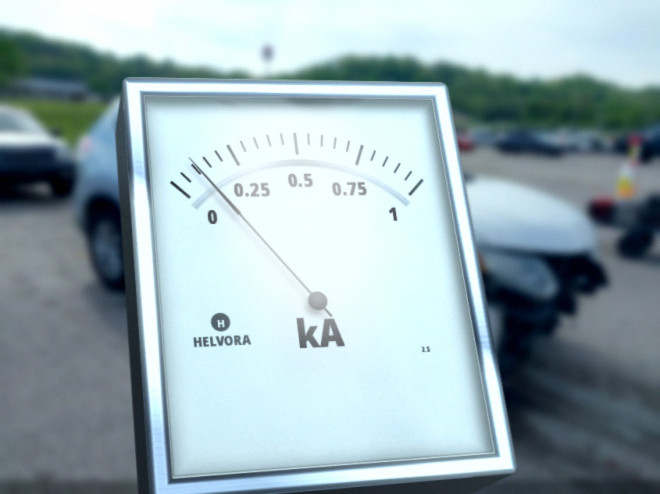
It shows 0.1
